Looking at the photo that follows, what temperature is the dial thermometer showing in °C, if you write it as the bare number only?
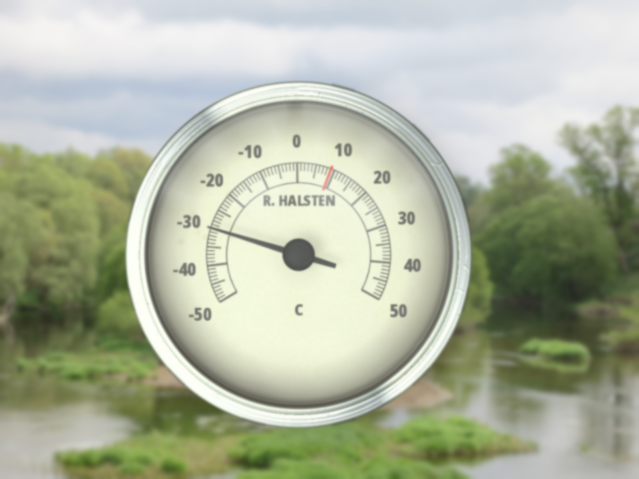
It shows -30
